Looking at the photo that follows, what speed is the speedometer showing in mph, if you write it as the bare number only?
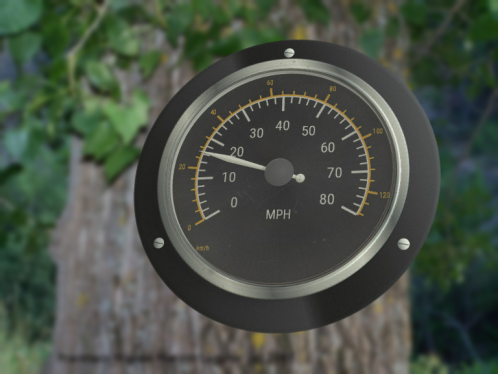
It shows 16
